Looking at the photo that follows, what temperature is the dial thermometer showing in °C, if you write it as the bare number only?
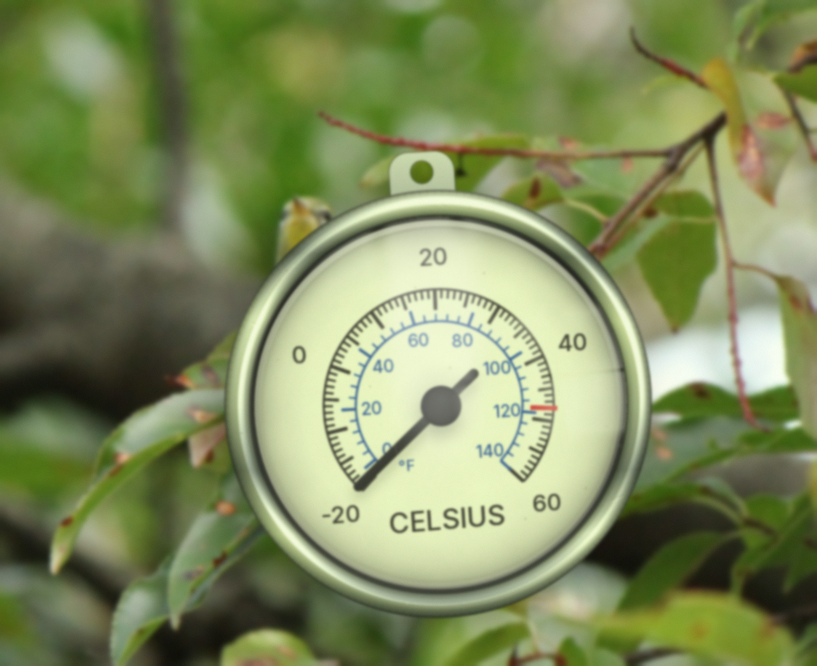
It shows -19
